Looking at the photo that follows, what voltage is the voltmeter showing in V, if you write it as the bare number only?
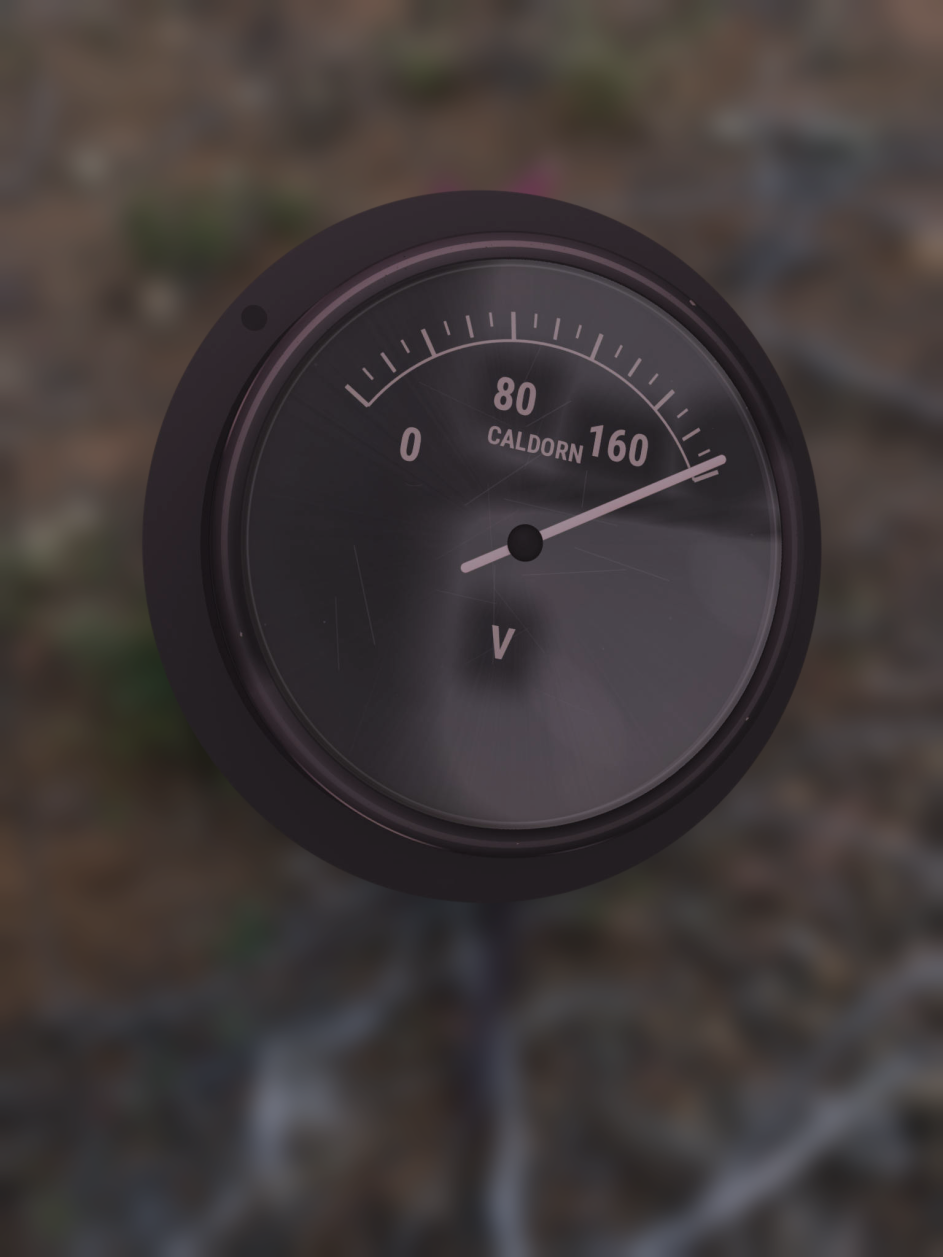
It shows 195
